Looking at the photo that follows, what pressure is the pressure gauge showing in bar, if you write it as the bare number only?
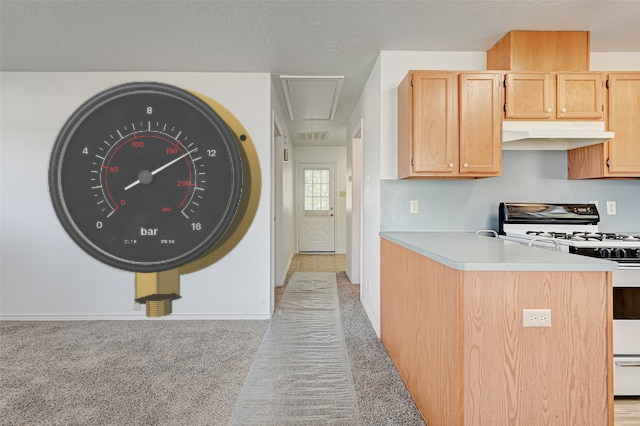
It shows 11.5
